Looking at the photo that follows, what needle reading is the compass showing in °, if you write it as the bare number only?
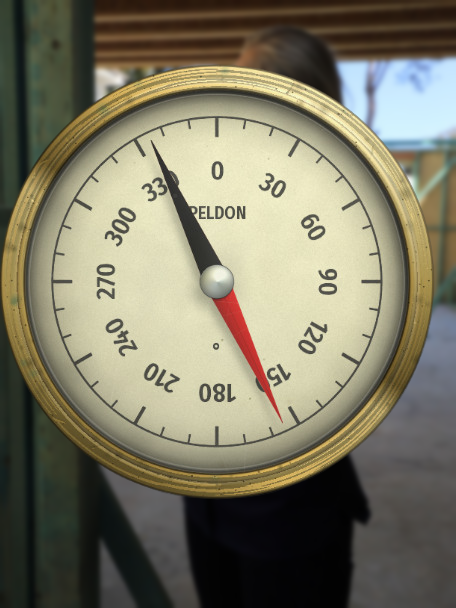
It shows 155
